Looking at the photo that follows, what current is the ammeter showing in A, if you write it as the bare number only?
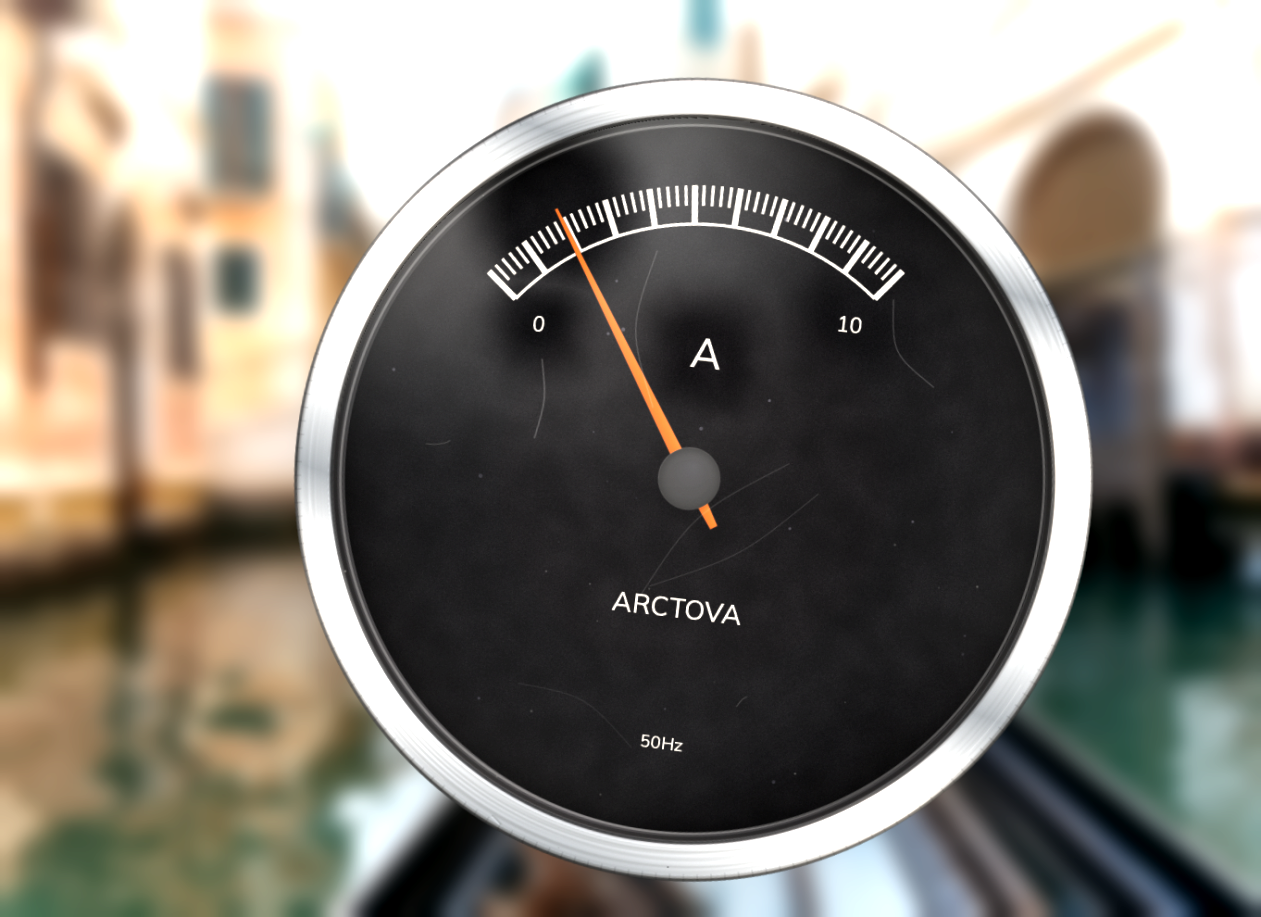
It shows 2
